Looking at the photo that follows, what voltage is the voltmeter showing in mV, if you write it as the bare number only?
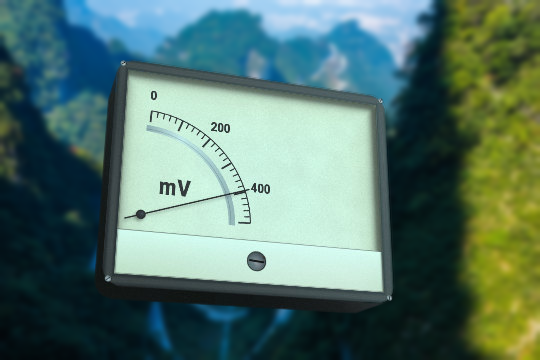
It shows 400
